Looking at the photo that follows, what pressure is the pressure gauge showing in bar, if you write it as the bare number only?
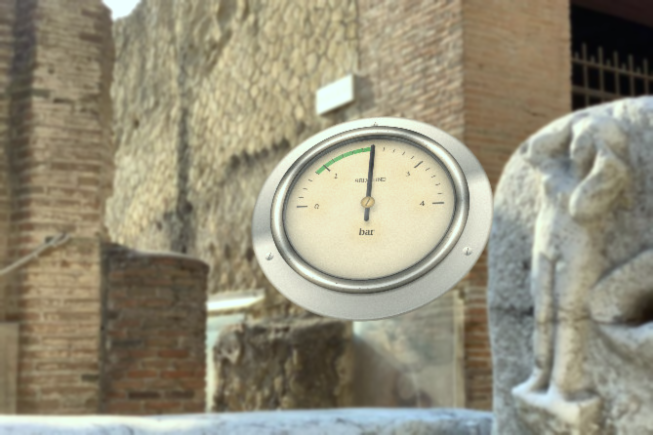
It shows 2
